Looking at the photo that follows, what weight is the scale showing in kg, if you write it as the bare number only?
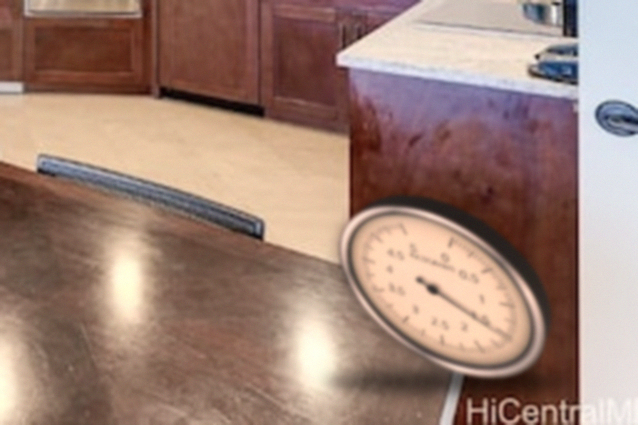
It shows 1.5
